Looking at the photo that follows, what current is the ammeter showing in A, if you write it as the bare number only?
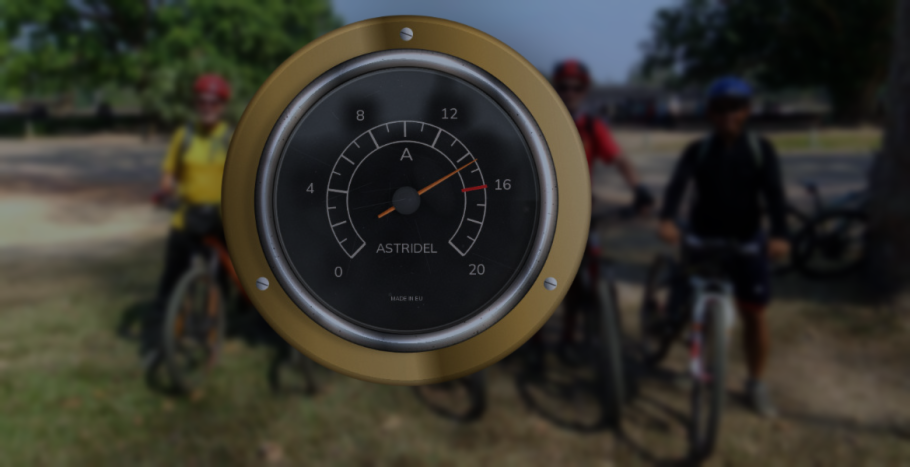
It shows 14.5
